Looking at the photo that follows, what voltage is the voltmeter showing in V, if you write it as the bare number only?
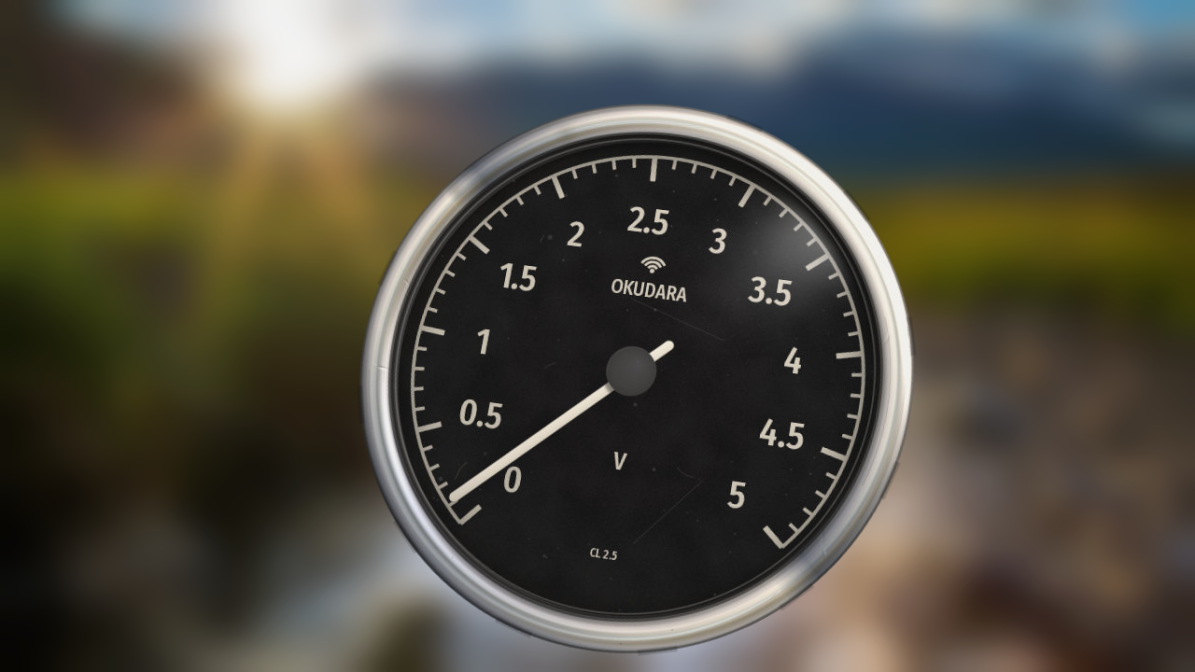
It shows 0.1
